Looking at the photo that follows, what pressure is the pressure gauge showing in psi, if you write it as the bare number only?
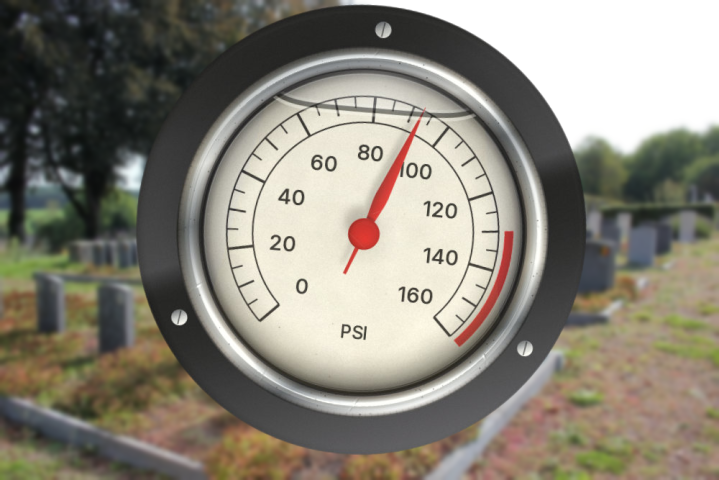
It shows 92.5
